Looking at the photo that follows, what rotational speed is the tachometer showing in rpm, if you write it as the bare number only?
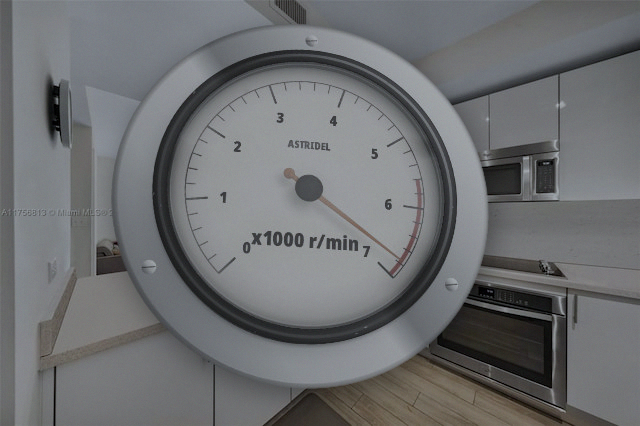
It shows 6800
